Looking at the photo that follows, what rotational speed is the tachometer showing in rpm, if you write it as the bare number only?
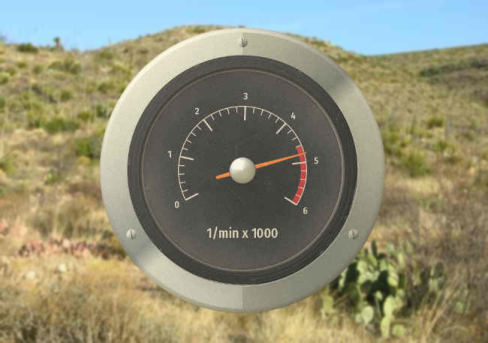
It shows 4800
